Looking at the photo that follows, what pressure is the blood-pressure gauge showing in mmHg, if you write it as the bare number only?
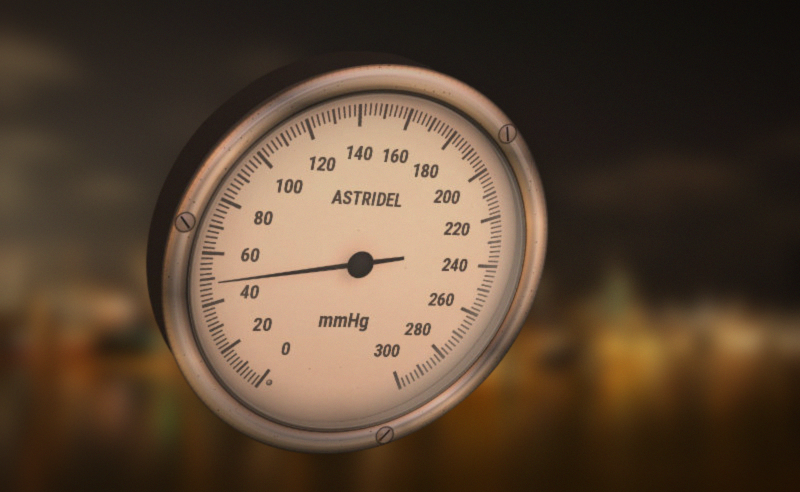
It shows 50
